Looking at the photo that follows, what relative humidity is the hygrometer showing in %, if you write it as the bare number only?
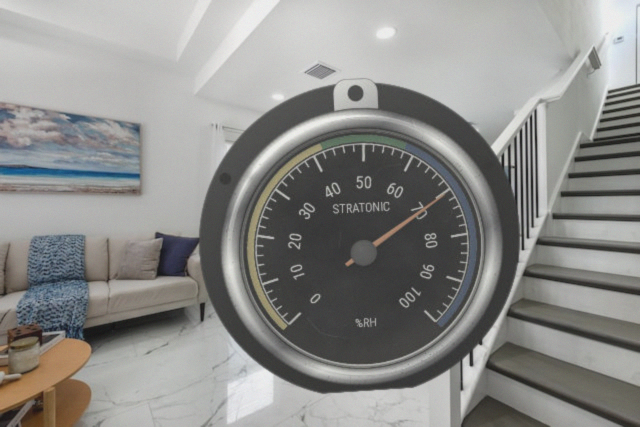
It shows 70
